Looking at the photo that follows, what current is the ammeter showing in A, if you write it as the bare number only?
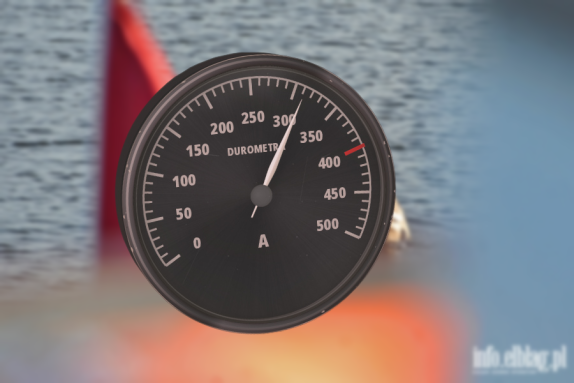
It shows 310
